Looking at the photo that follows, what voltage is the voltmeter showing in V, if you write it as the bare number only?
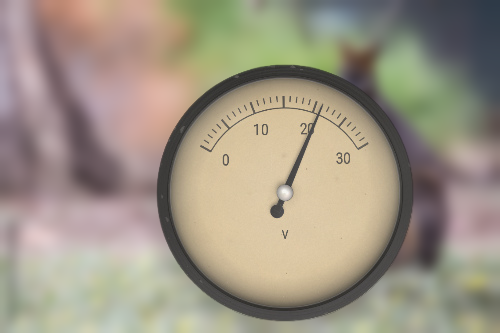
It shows 21
